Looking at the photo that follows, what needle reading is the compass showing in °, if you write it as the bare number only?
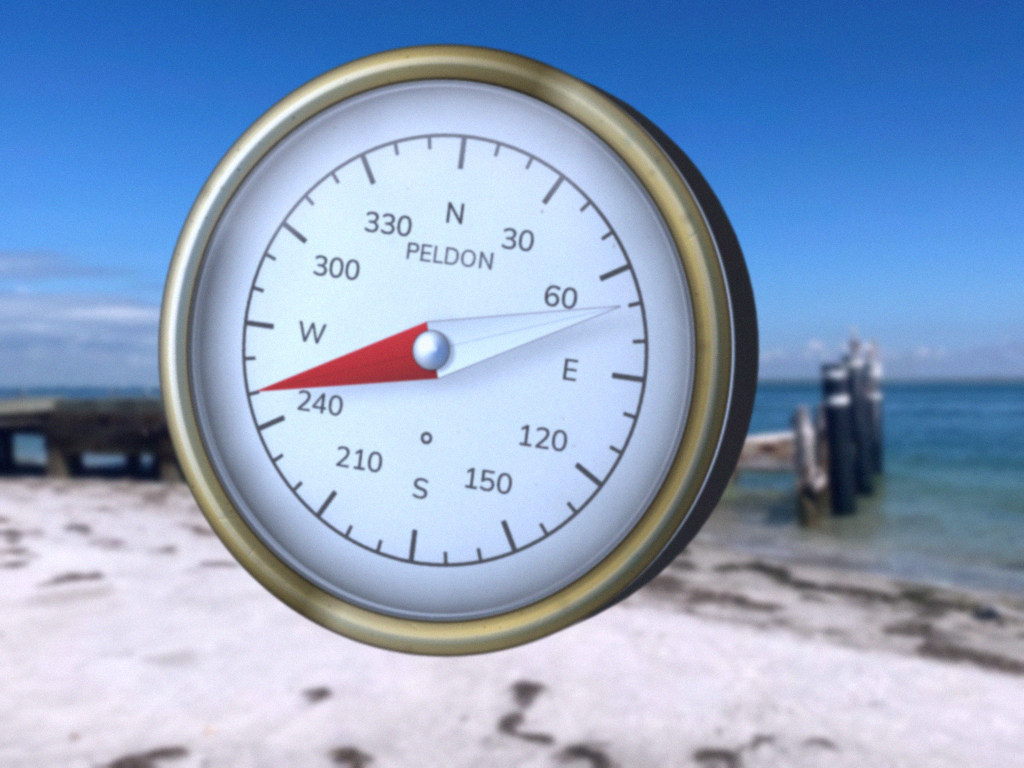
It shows 250
